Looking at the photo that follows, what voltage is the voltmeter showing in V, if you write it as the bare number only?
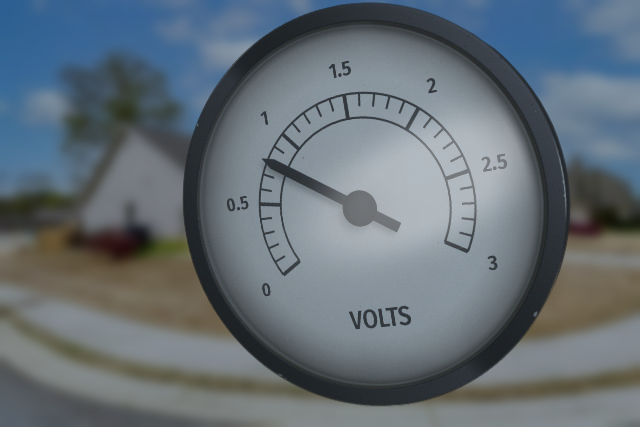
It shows 0.8
